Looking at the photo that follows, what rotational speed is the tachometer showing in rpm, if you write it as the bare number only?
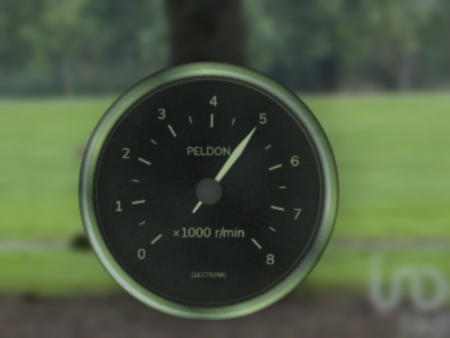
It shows 5000
